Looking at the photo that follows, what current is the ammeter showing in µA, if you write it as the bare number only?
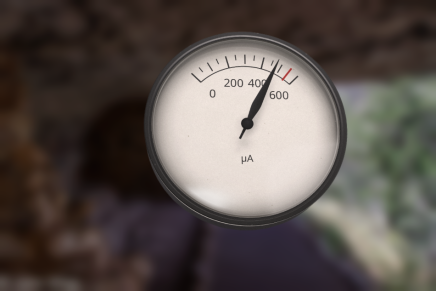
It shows 475
